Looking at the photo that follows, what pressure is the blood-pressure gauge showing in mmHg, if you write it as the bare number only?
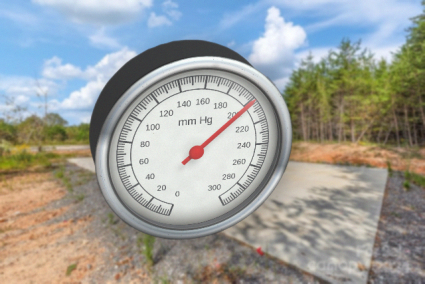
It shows 200
